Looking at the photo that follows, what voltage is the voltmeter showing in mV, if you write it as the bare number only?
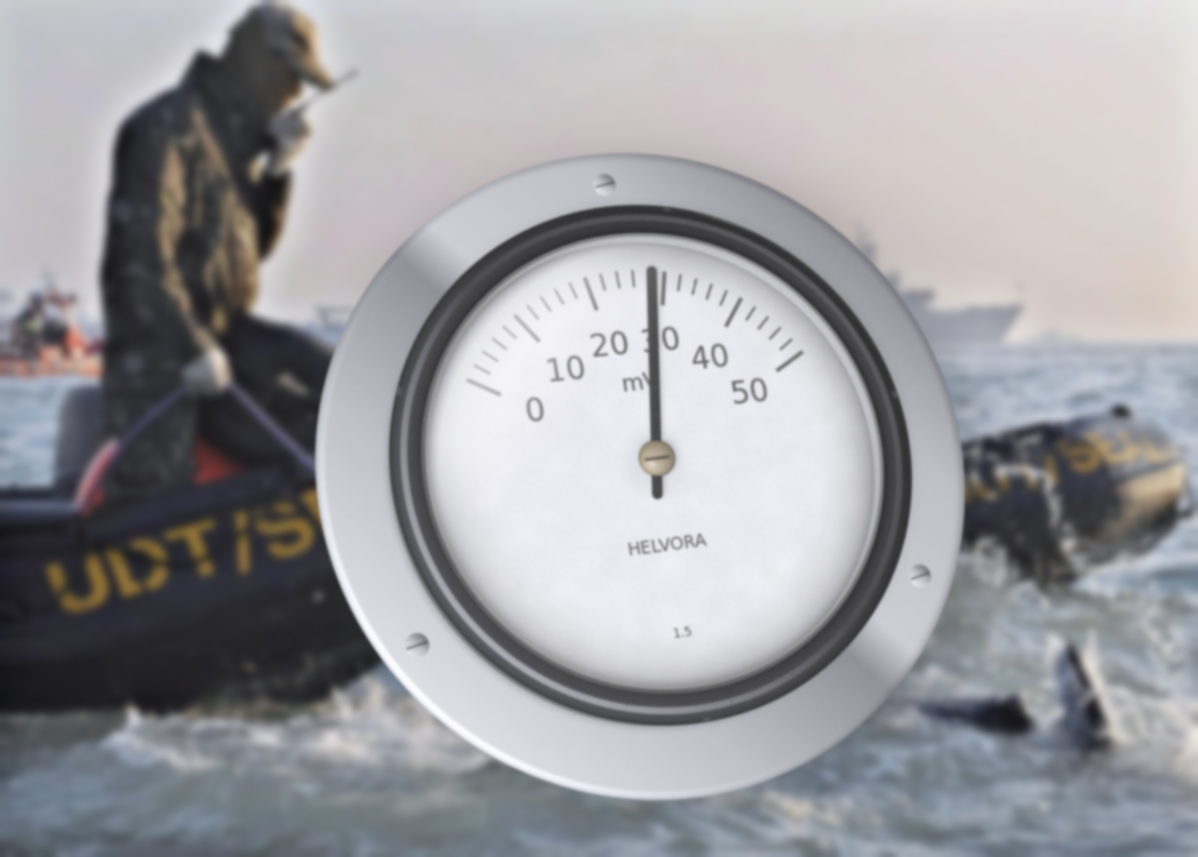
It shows 28
